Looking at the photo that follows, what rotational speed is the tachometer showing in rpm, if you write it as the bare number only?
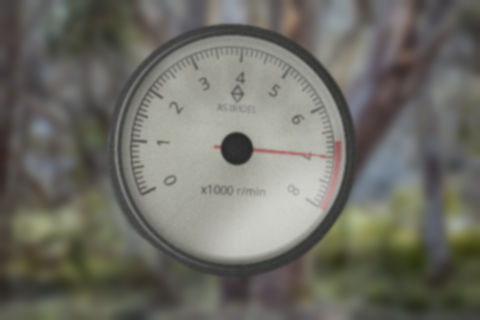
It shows 7000
